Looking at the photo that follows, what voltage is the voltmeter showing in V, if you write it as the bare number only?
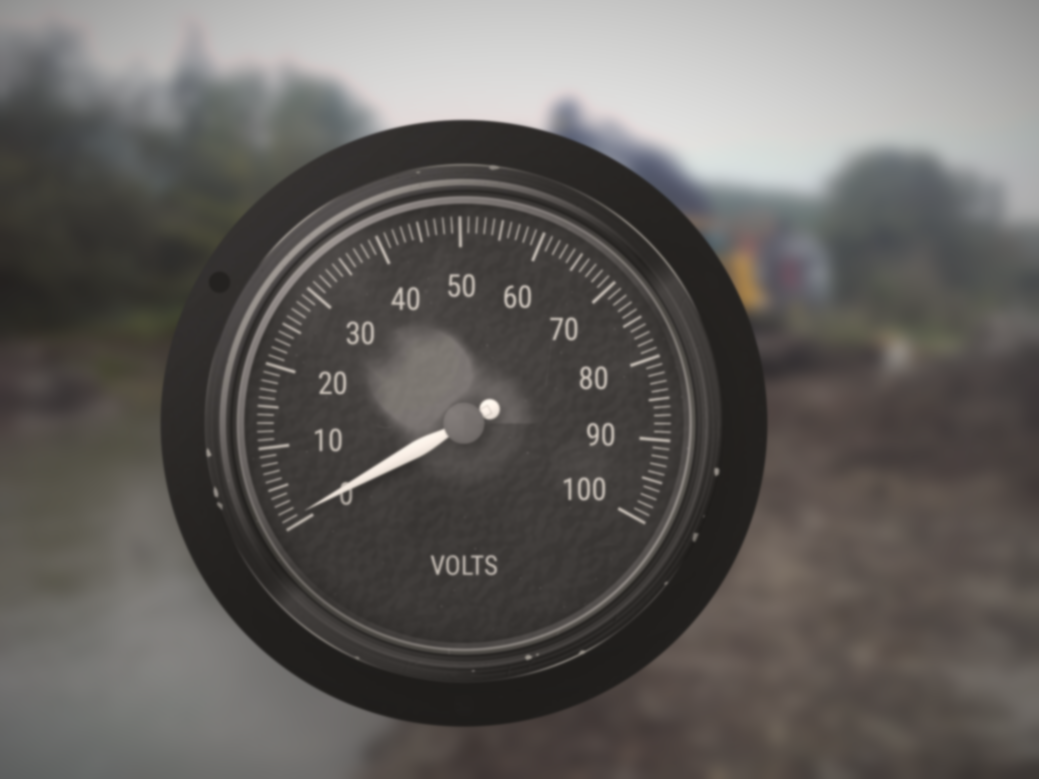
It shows 1
